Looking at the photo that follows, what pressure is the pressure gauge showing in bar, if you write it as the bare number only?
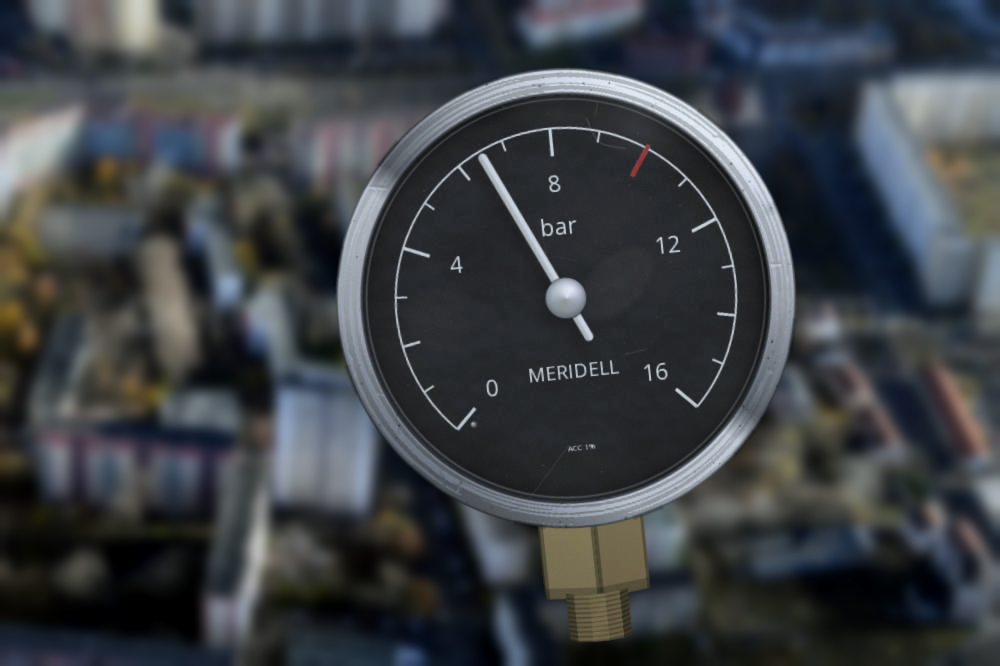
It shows 6.5
